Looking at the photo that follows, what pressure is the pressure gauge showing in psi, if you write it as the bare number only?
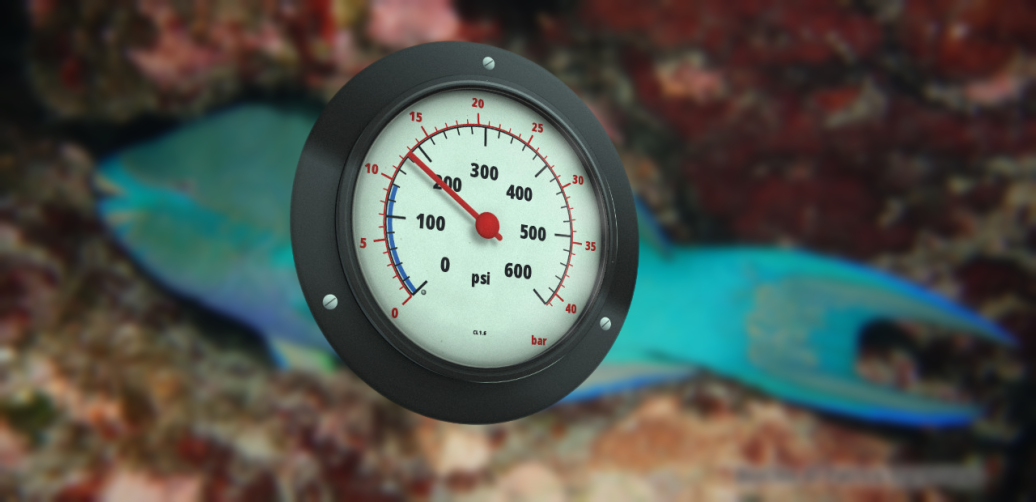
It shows 180
